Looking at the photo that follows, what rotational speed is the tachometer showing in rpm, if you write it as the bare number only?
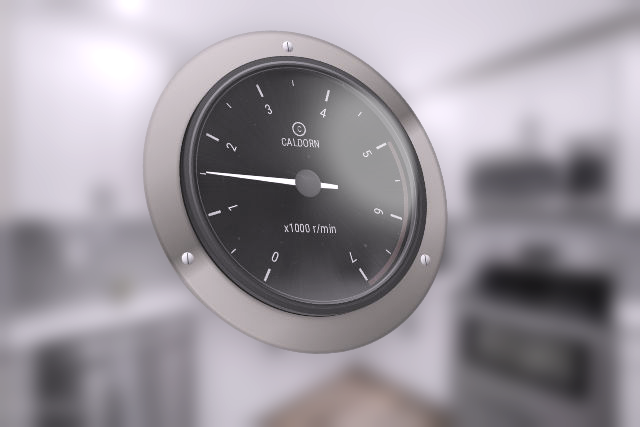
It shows 1500
